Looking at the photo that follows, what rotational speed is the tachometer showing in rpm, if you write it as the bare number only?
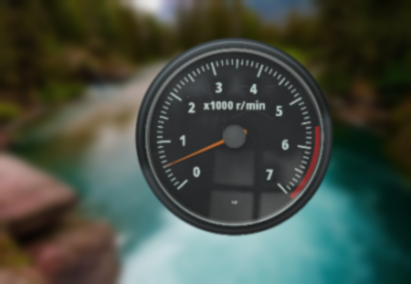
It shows 500
